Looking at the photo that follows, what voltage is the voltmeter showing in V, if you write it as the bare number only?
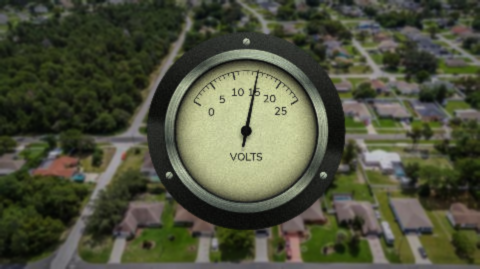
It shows 15
